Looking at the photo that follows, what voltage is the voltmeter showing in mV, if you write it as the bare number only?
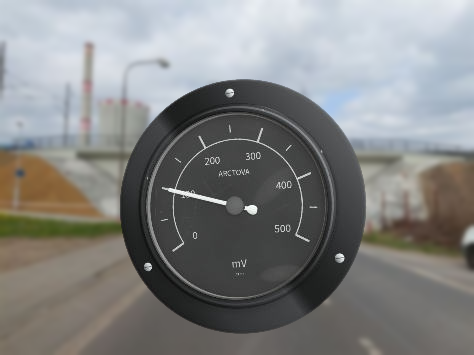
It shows 100
